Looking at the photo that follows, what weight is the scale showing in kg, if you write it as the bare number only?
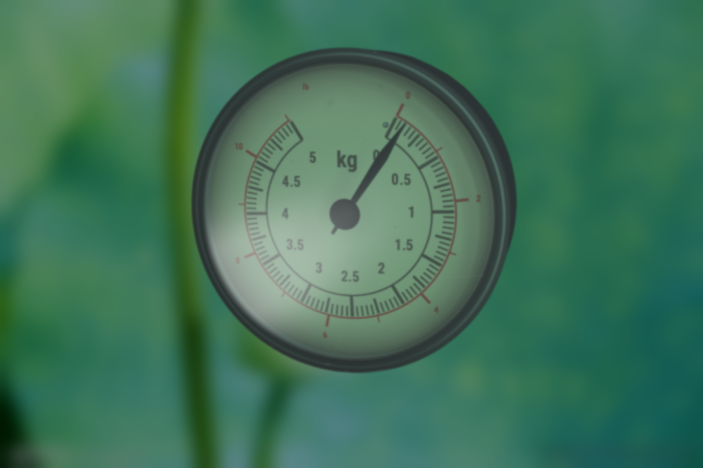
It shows 0.1
